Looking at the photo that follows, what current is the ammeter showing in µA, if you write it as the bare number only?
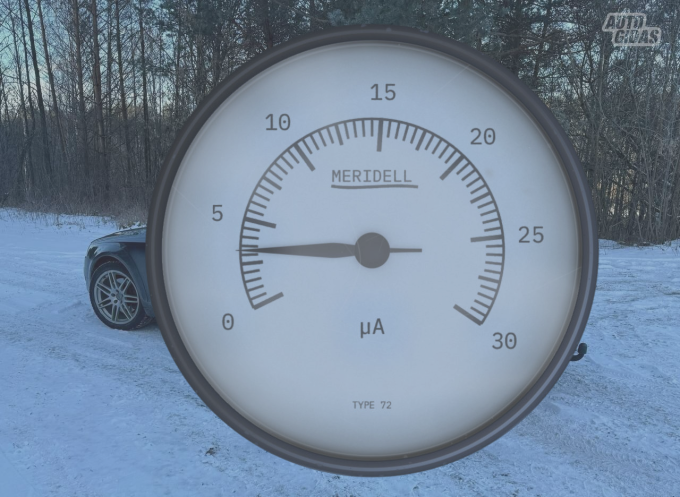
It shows 3.25
